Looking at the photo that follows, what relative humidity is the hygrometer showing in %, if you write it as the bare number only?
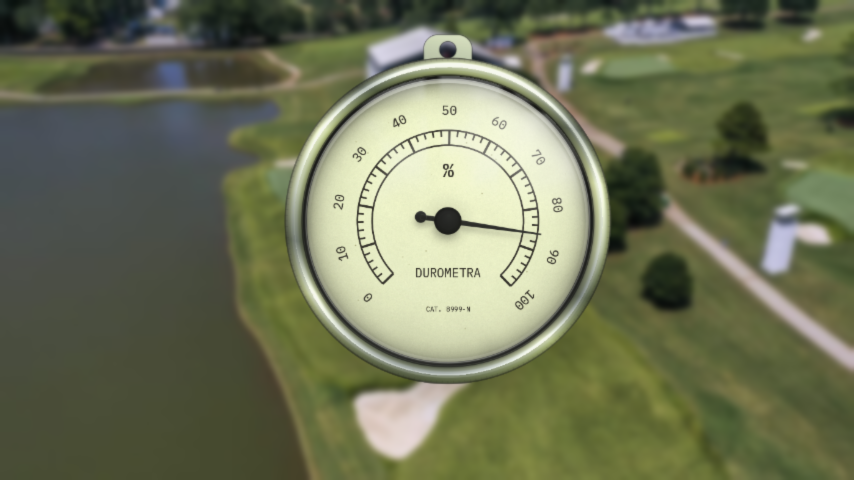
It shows 86
